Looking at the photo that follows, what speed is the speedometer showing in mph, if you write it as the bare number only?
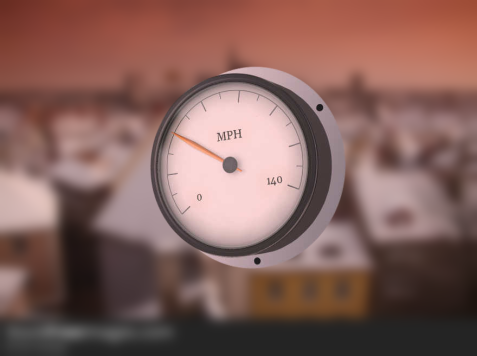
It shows 40
